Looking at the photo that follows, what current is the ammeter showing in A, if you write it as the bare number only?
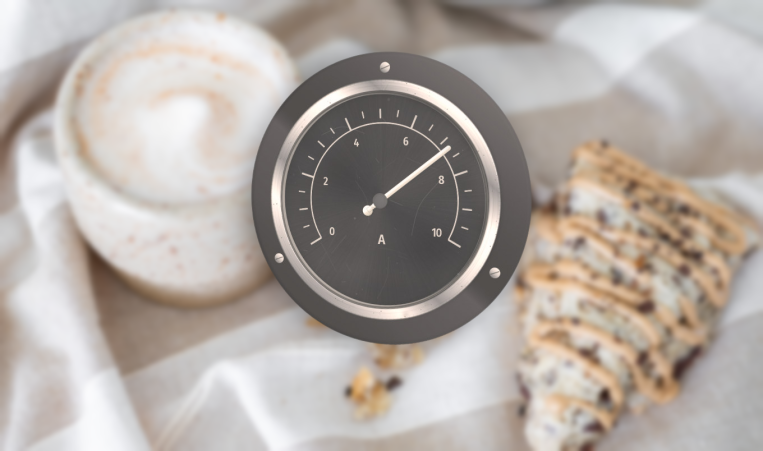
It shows 7.25
